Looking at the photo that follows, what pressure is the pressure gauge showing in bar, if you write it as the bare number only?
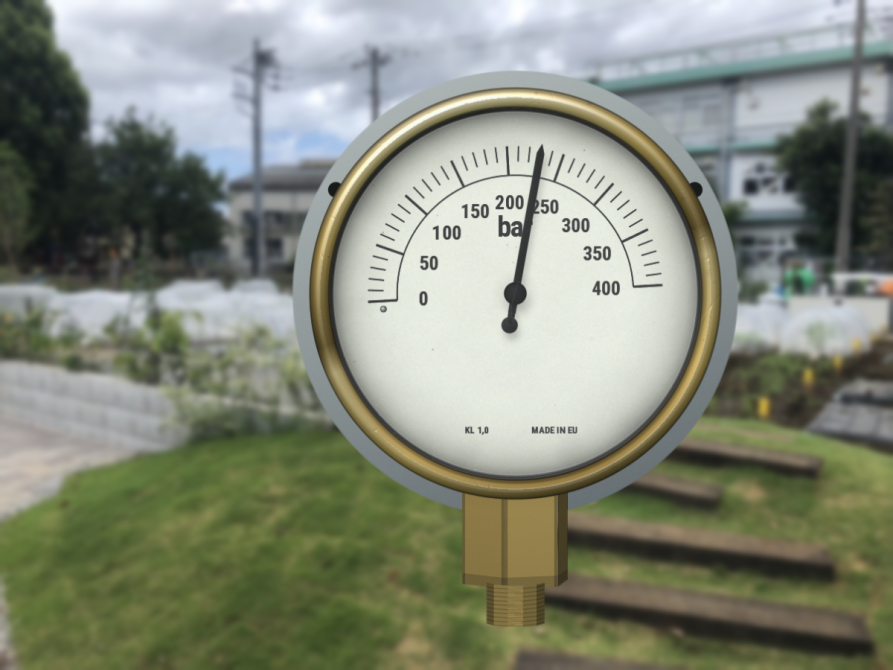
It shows 230
